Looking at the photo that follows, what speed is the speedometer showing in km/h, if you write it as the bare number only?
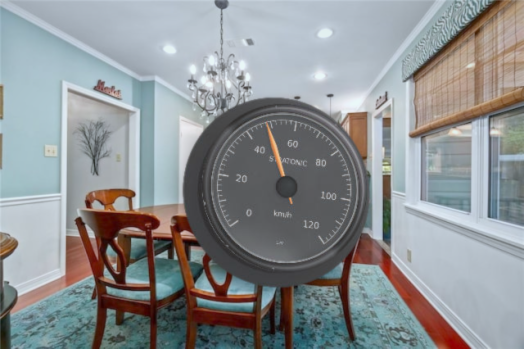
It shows 48
